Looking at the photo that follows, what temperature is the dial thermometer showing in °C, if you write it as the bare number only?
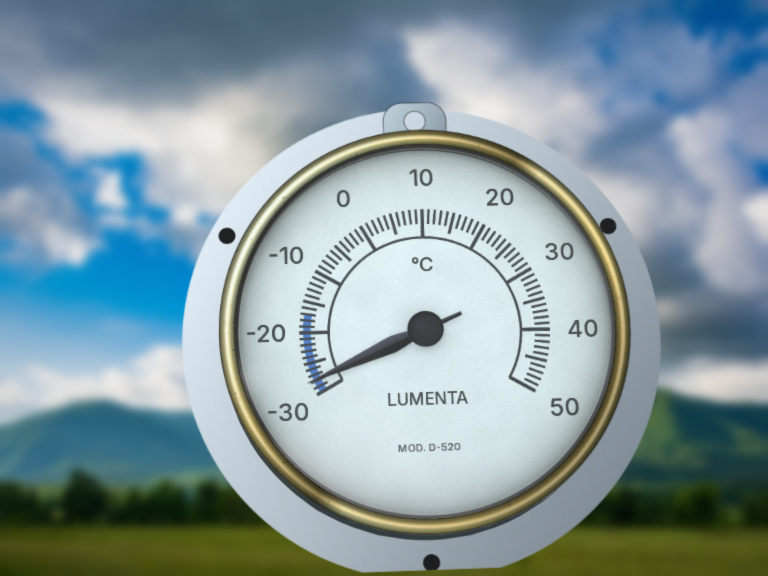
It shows -28
